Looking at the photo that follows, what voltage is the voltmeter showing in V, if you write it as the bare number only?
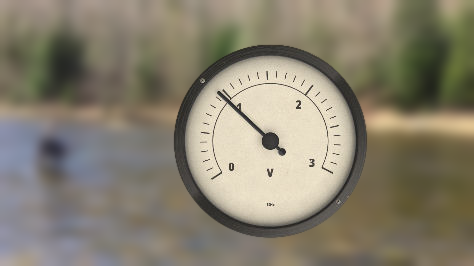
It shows 0.95
